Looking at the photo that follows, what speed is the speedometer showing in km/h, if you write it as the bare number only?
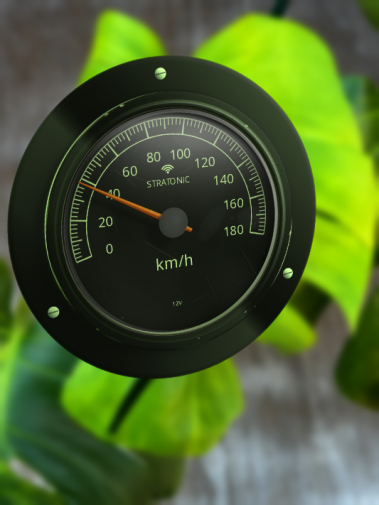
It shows 38
